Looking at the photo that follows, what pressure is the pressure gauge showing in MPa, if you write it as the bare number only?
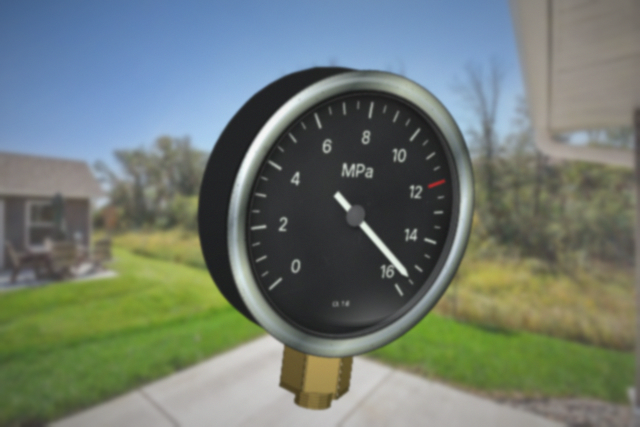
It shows 15.5
